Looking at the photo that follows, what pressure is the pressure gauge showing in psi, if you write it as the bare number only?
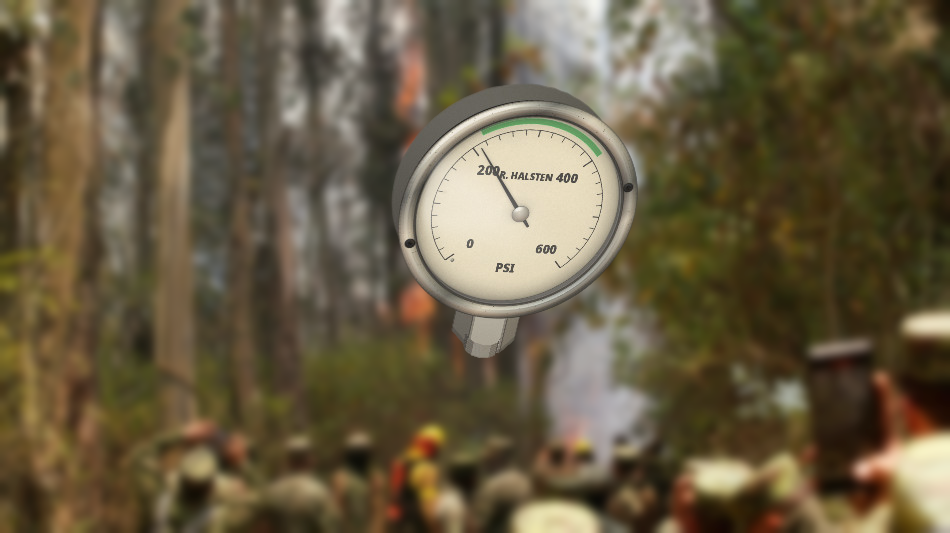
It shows 210
